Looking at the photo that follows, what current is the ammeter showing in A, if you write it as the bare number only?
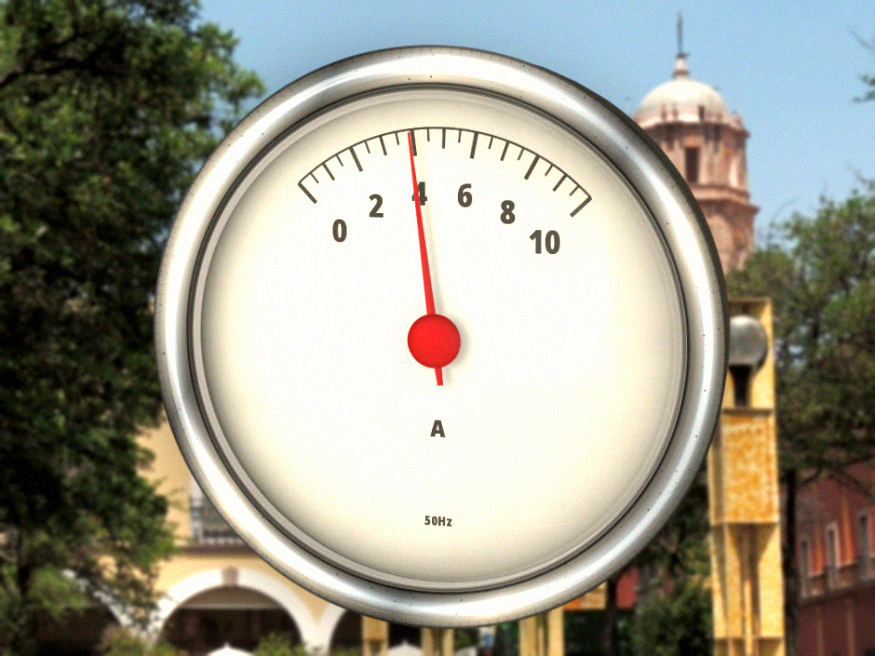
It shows 4
